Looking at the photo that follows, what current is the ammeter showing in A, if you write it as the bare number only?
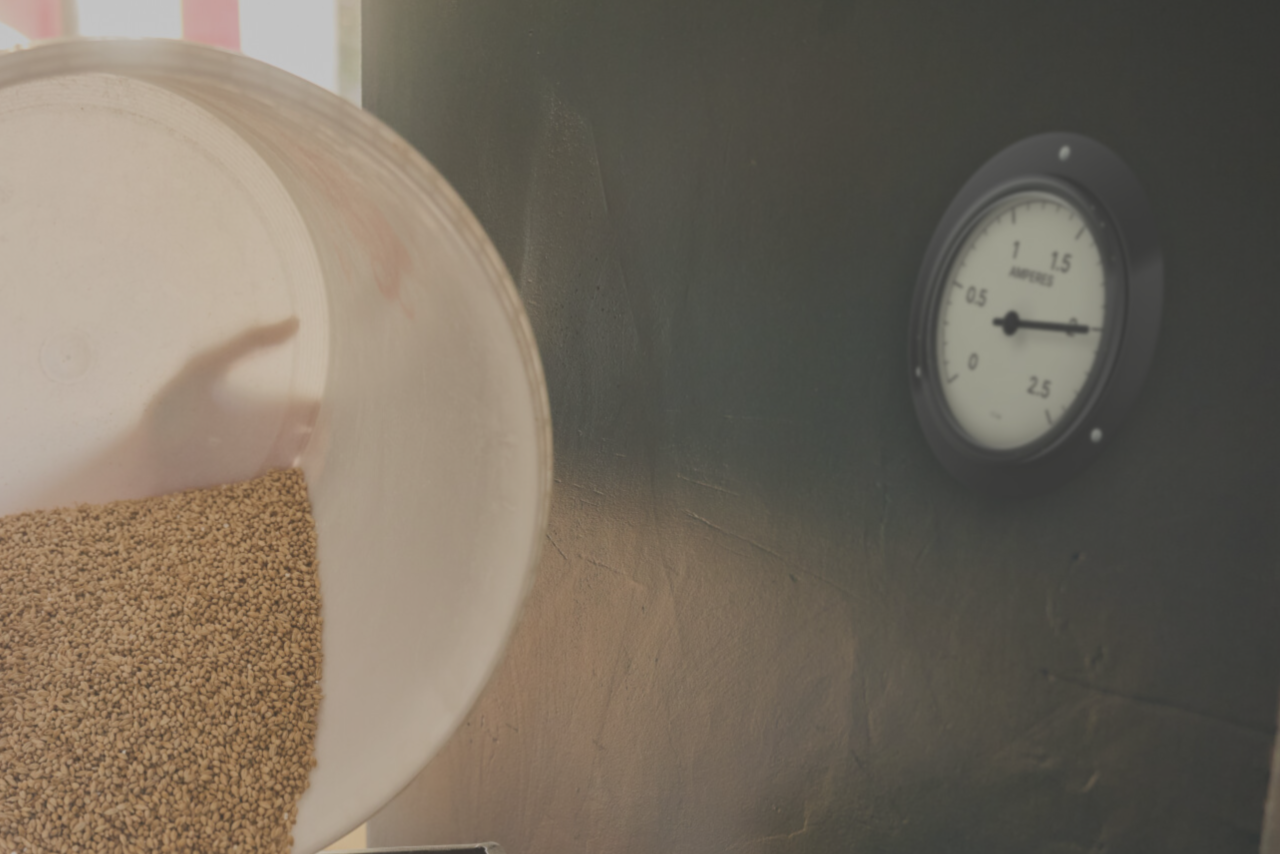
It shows 2
